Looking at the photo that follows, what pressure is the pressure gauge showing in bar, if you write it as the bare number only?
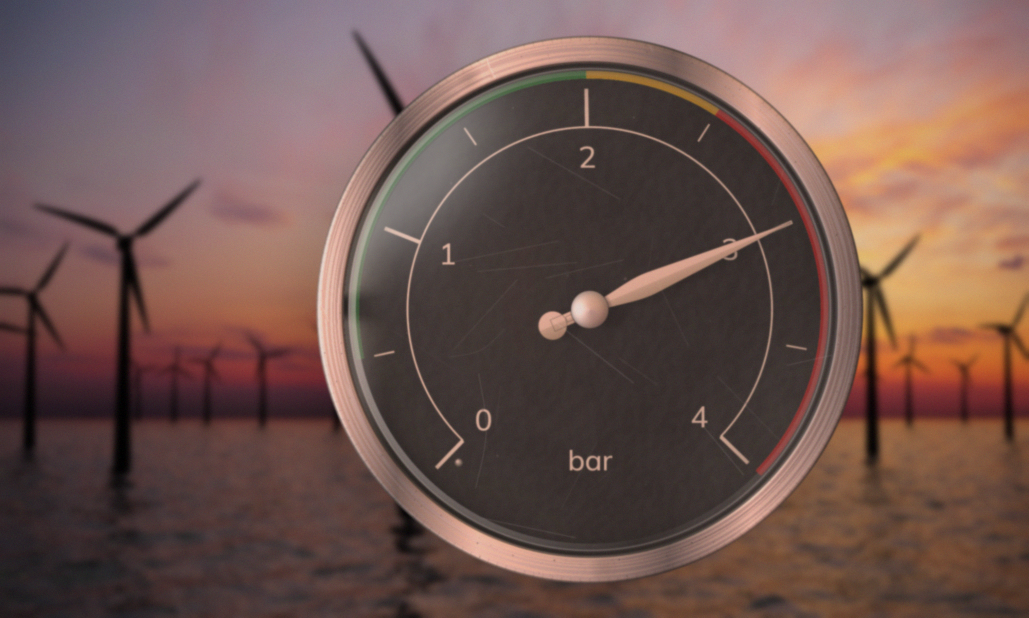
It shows 3
